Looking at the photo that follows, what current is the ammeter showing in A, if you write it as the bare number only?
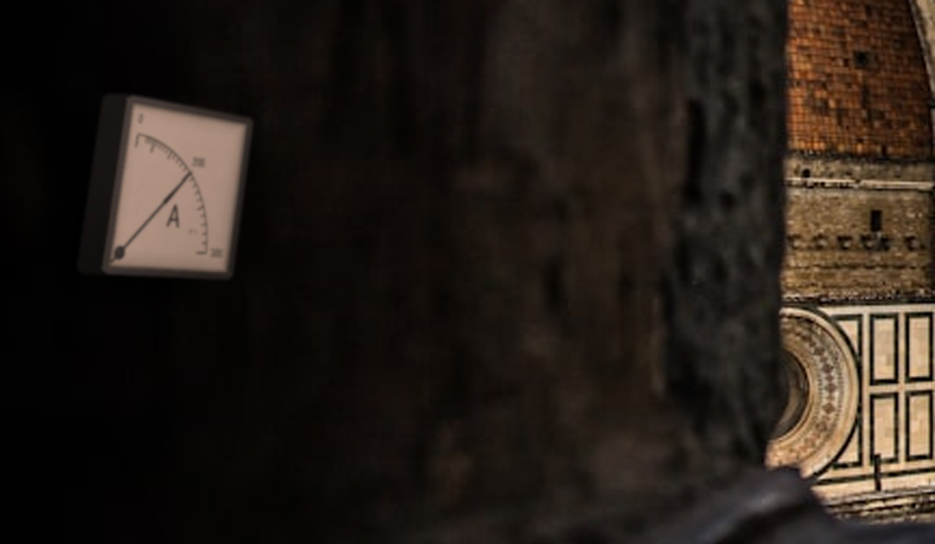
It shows 200
